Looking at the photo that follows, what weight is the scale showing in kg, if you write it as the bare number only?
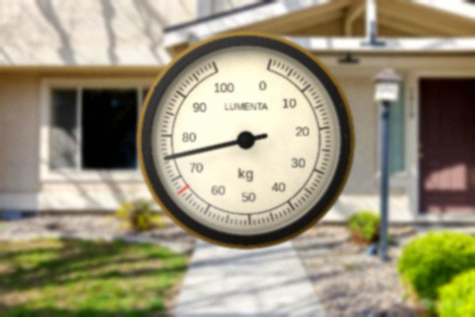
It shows 75
